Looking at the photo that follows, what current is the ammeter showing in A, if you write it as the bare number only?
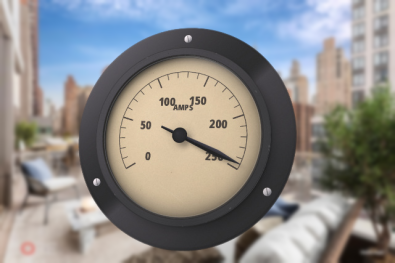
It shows 245
